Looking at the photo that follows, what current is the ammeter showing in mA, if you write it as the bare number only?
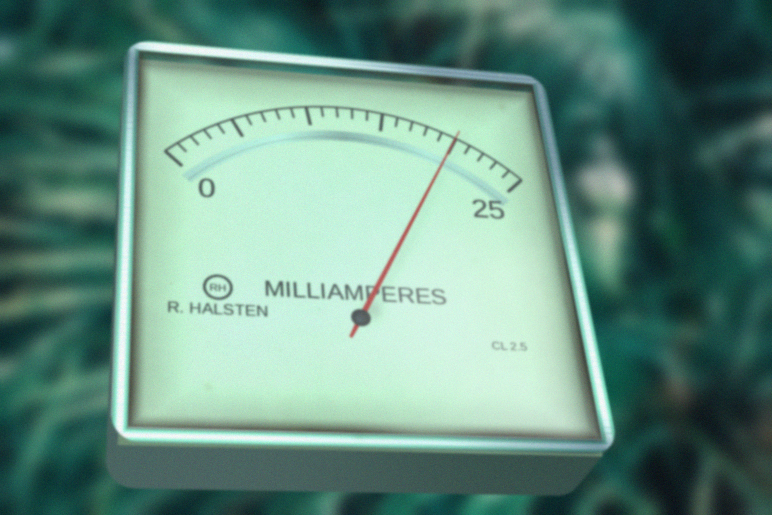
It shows 20
